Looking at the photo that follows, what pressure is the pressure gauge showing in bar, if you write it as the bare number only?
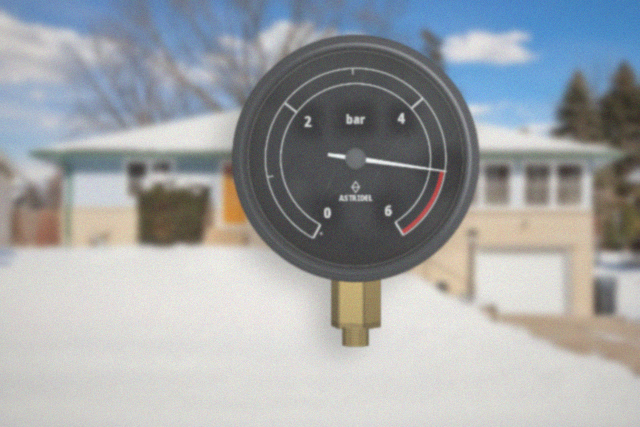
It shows 5
